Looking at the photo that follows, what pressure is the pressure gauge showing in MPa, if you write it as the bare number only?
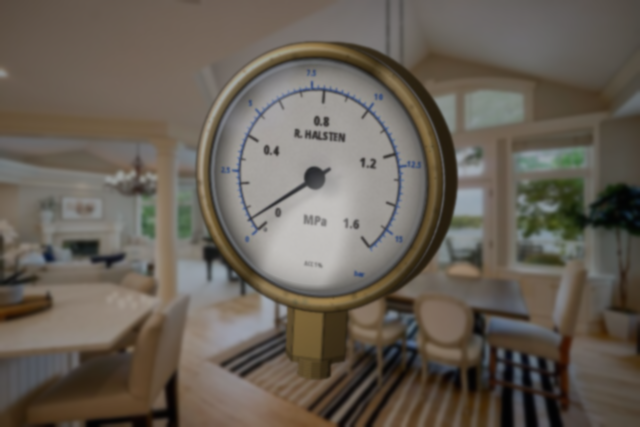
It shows 0.05
